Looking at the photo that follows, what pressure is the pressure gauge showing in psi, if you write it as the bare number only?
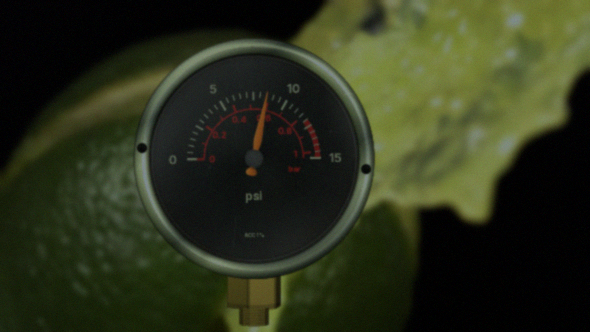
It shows 8.5
